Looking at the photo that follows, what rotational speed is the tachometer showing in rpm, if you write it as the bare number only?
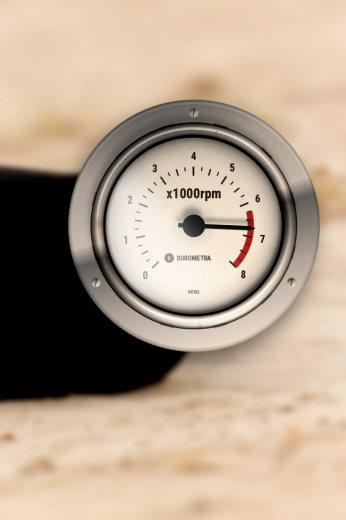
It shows 6750
